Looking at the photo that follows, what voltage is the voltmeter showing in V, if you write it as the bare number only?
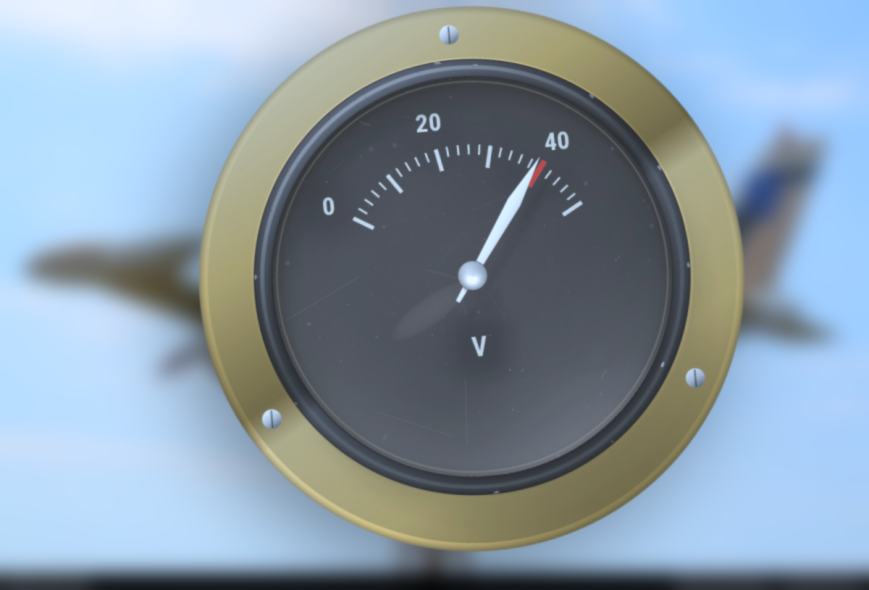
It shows 39
